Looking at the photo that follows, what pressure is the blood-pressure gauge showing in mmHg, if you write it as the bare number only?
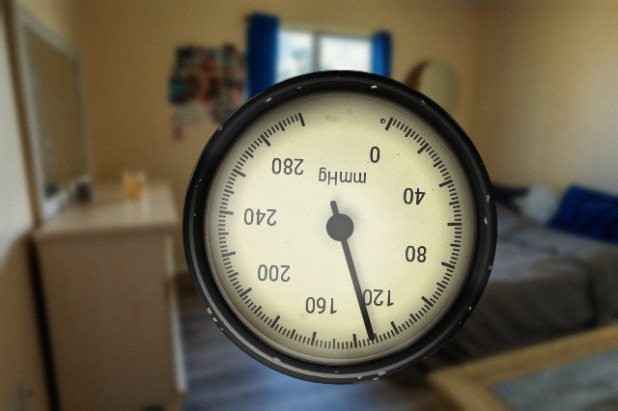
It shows 132
